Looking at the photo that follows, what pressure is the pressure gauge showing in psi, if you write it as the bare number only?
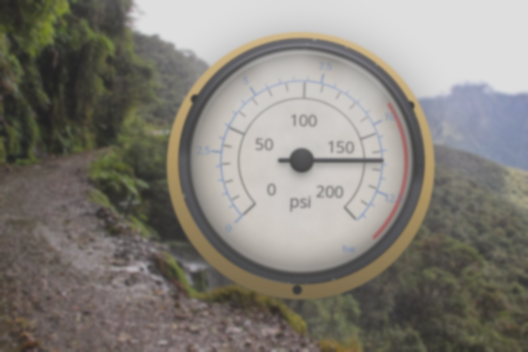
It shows 165
